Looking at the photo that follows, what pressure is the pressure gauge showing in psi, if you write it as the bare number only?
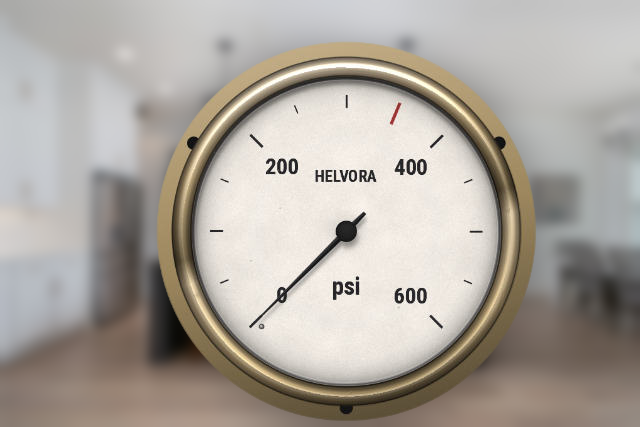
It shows 0
